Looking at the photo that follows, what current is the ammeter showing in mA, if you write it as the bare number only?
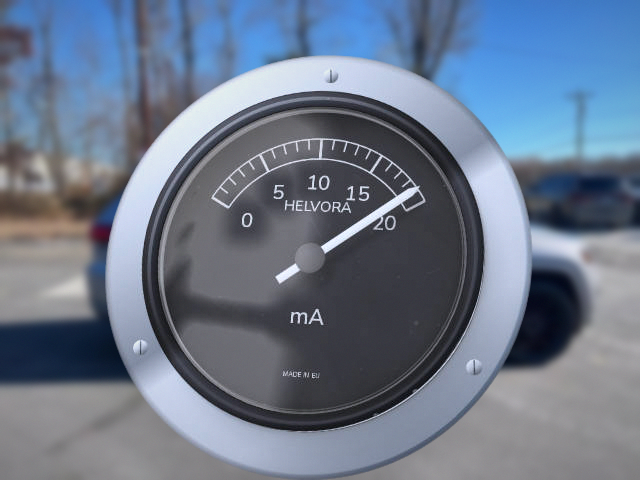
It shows 19
